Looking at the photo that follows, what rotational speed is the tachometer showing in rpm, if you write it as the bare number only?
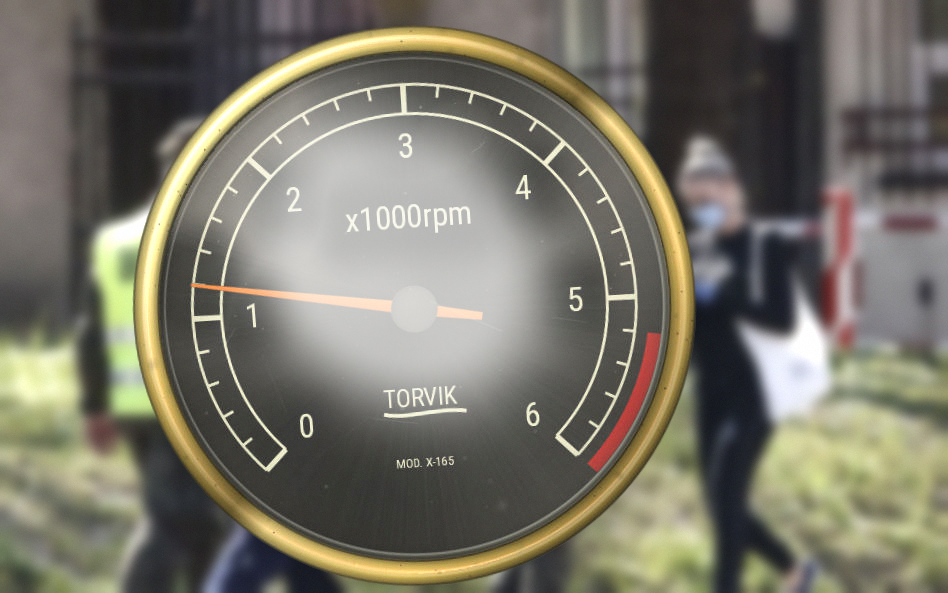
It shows 1200
